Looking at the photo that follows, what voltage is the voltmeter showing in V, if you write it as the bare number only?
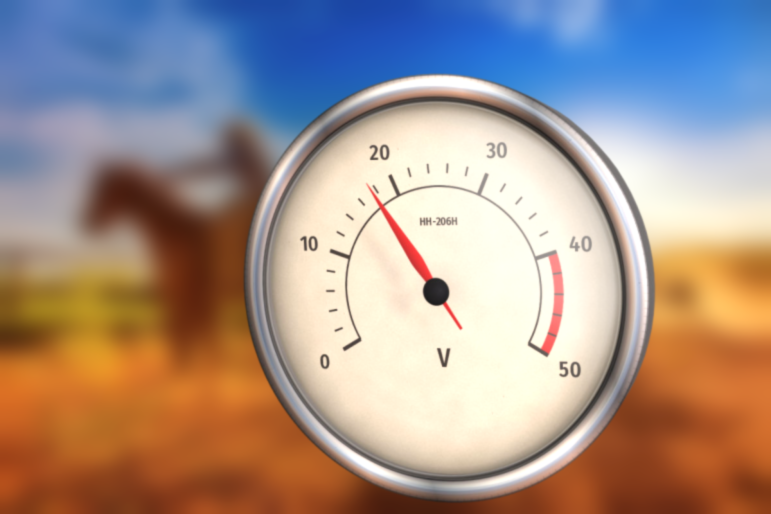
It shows 18
